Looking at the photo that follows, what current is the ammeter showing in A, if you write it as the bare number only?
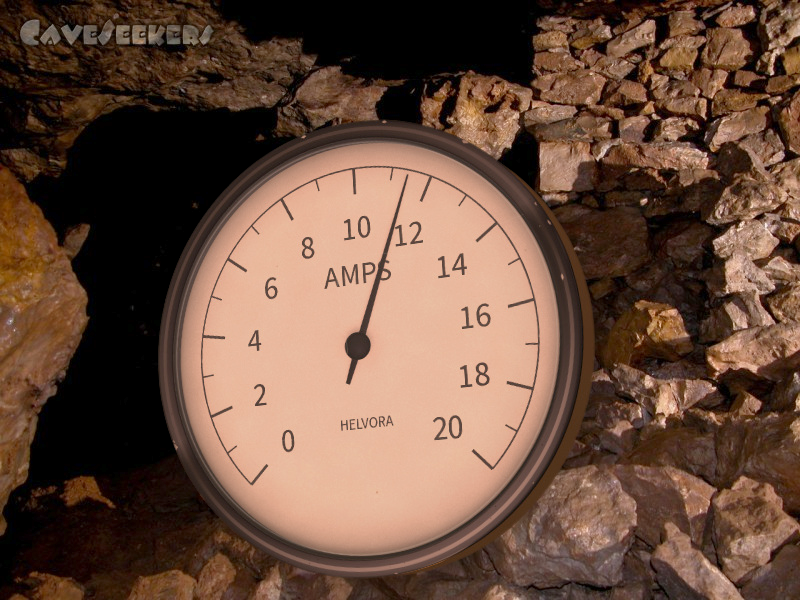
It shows 11.5
